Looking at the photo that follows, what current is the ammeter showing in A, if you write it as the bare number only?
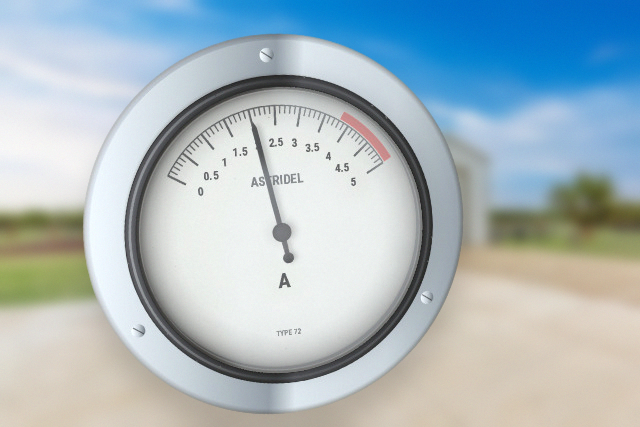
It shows 2
